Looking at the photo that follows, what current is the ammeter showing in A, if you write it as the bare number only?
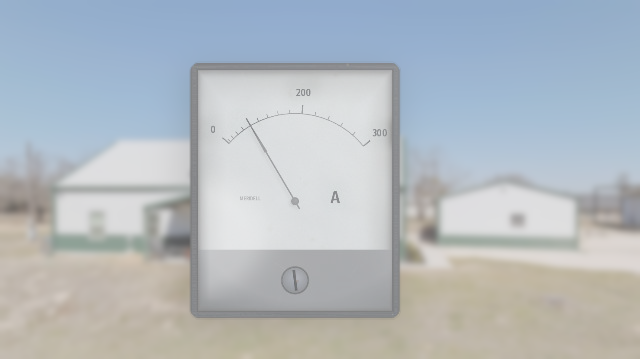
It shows 100
